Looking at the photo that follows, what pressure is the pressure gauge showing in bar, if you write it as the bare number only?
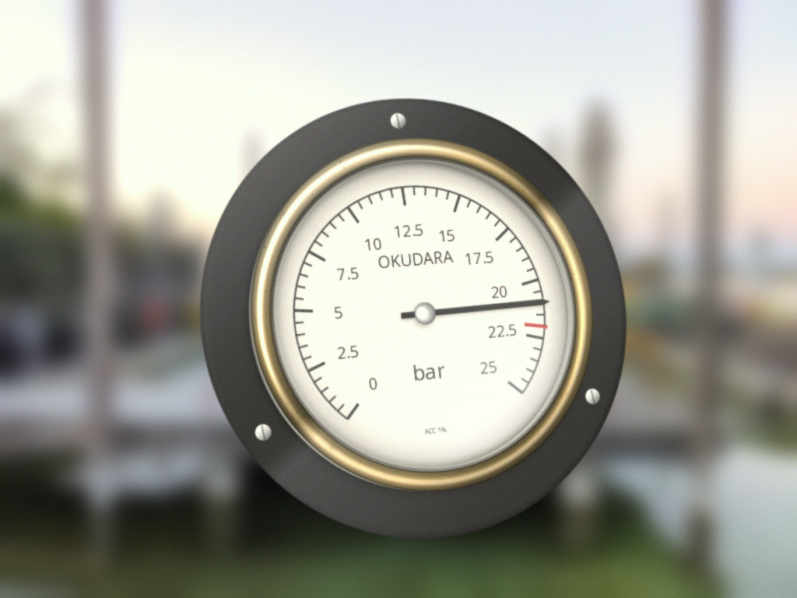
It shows 21
